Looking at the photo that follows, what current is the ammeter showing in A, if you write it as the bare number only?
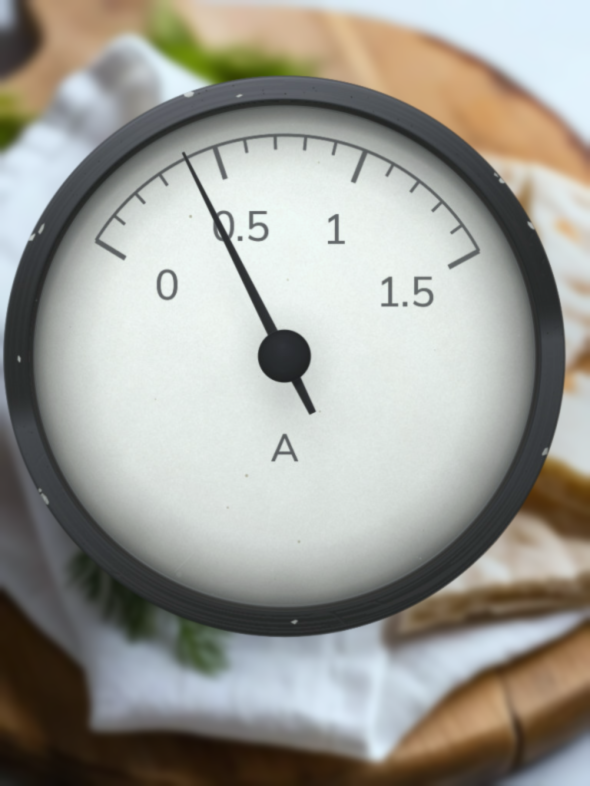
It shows 0.4
